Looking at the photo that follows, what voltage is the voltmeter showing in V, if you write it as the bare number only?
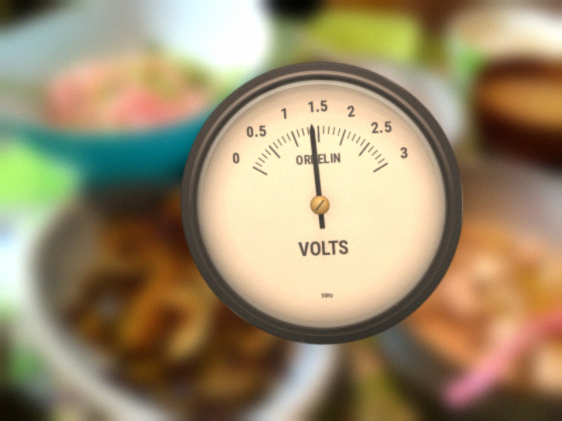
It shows 1.4
